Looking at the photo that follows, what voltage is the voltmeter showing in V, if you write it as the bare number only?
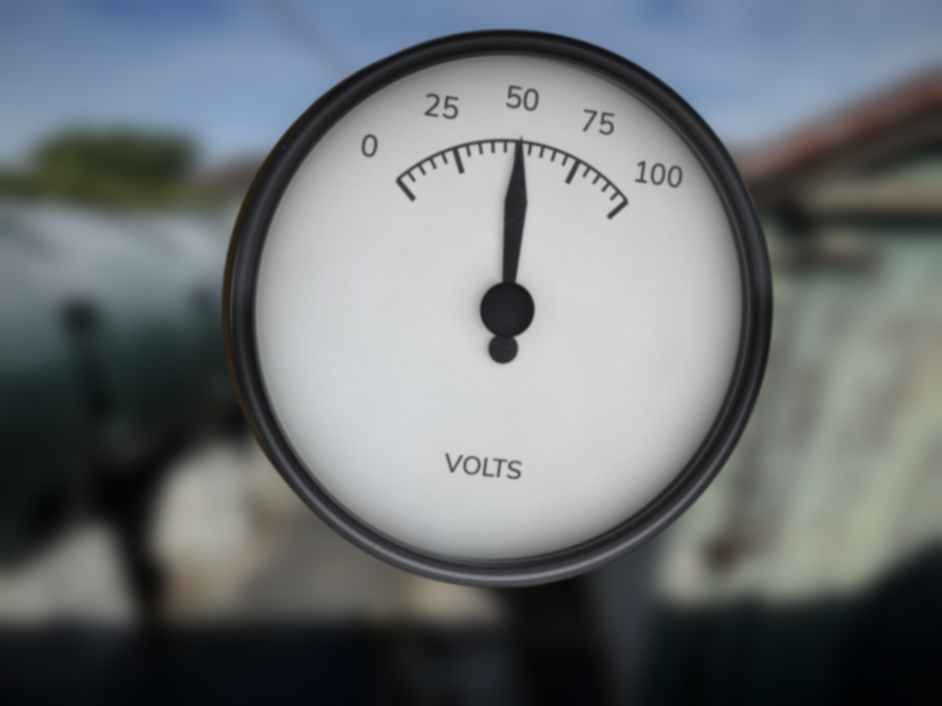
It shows 50
